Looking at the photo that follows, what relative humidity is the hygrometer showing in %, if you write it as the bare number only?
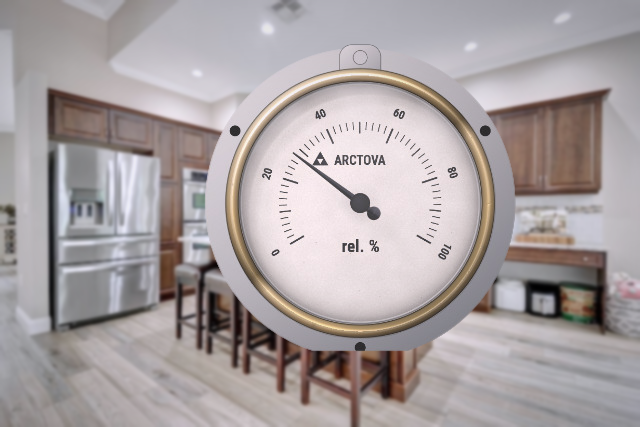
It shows 28
